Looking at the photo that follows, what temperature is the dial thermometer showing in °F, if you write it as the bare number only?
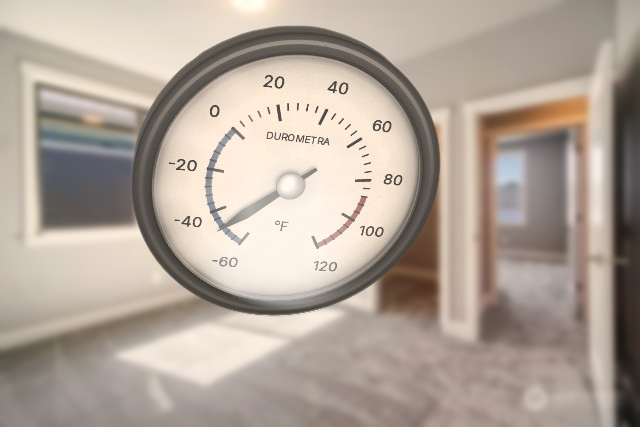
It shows -48
